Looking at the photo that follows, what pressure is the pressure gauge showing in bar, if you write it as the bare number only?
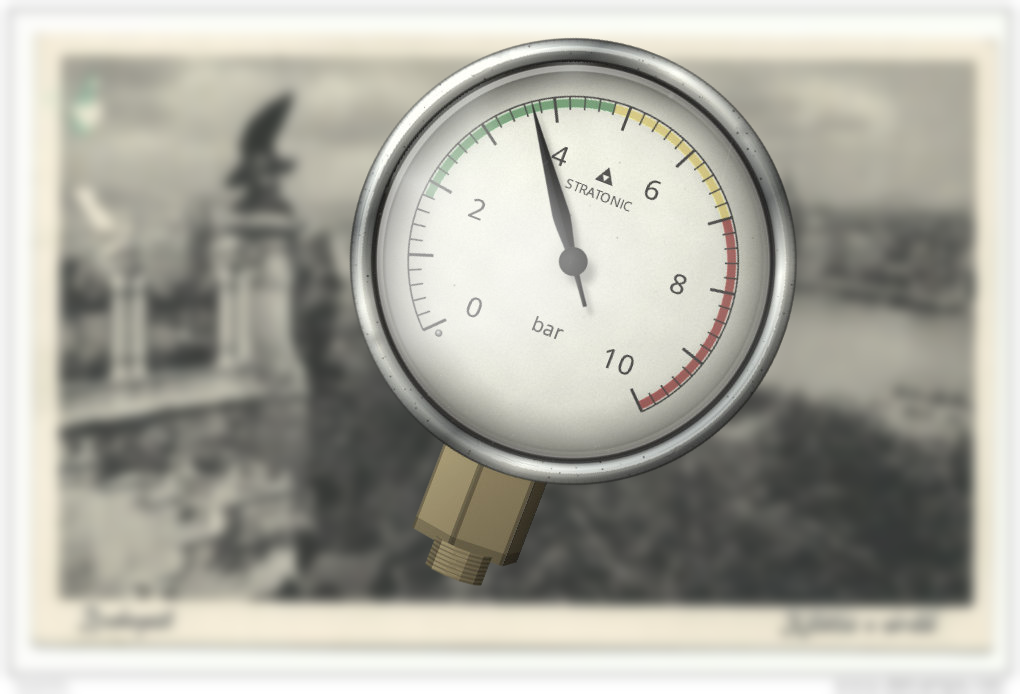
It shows 3.7
